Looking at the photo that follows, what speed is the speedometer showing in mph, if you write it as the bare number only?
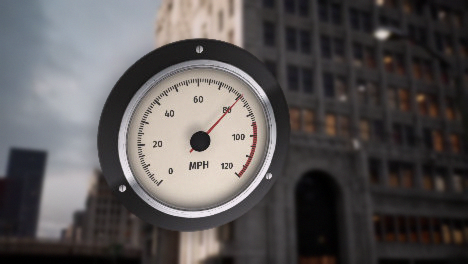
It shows 80
